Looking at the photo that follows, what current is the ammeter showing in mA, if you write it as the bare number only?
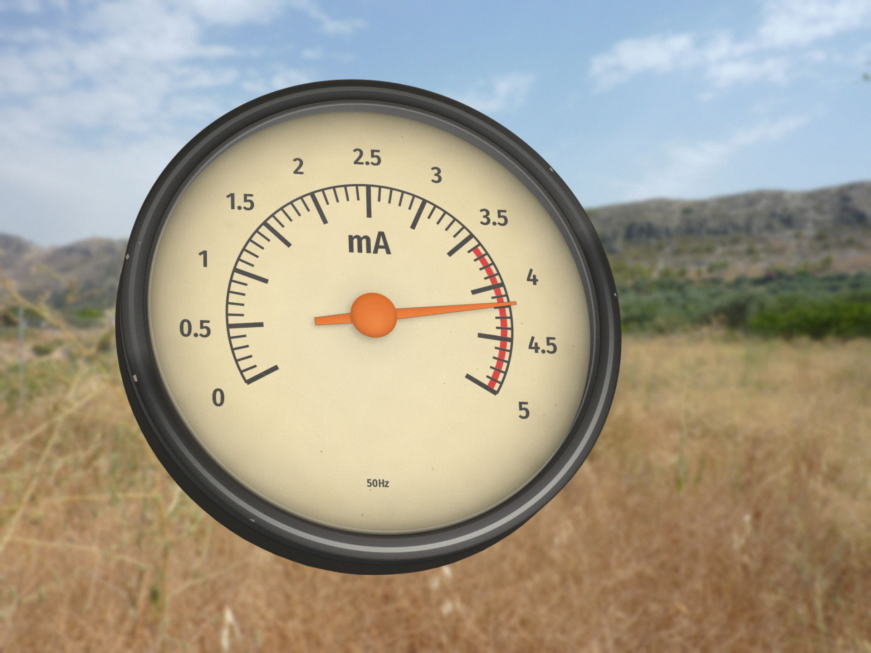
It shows 4.2
